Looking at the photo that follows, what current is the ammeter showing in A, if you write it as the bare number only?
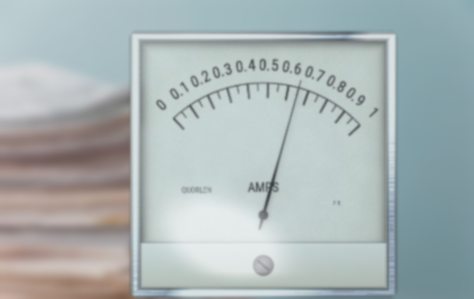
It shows 0.65
